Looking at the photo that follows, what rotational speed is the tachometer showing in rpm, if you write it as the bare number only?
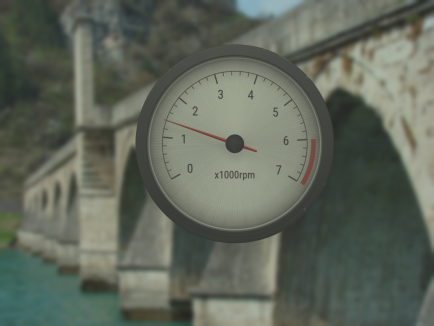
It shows 1400
